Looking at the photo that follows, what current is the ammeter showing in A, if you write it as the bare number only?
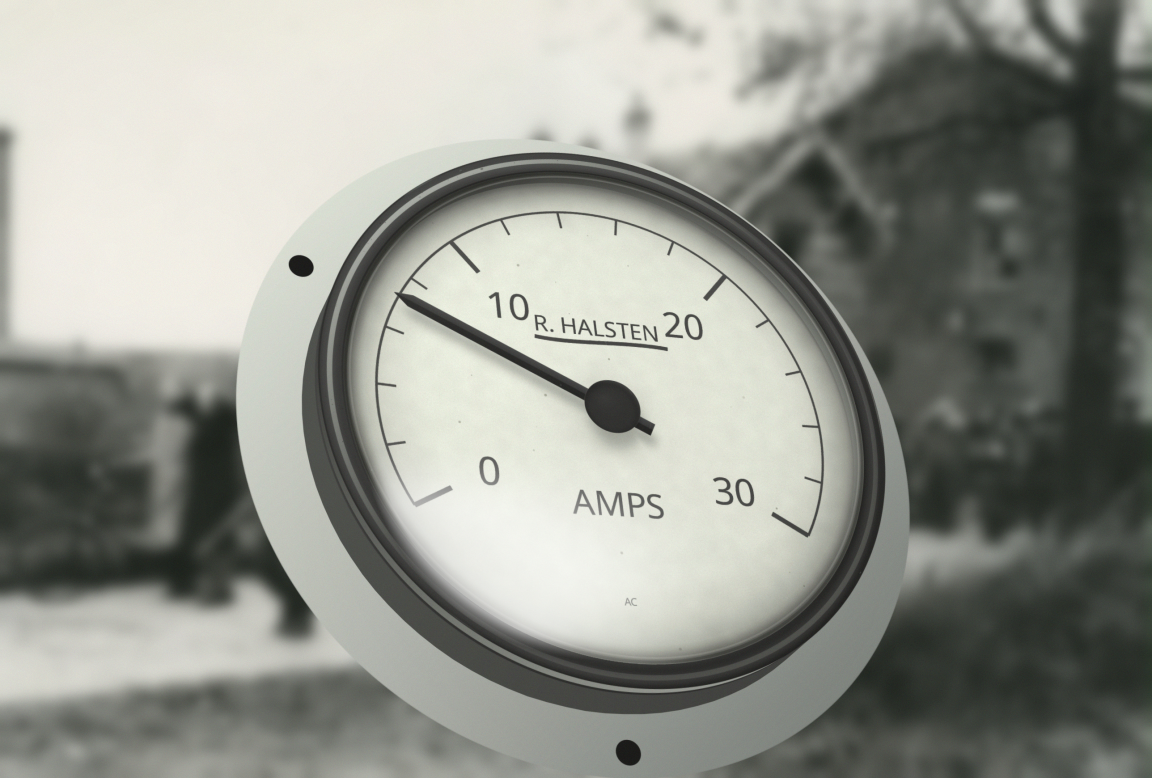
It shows 7
